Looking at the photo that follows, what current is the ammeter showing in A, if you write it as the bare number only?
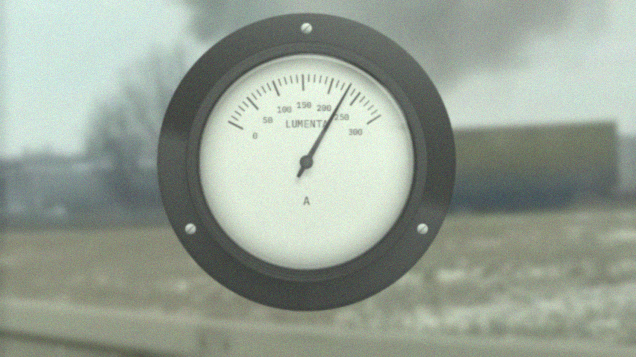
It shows 230
